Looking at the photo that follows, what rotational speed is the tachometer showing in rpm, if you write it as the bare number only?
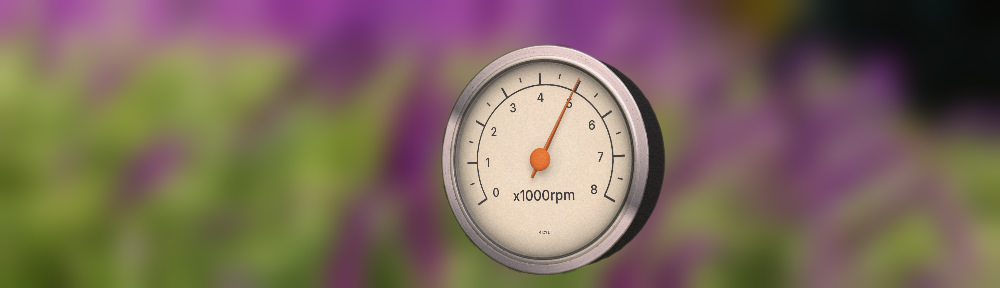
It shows 5000
